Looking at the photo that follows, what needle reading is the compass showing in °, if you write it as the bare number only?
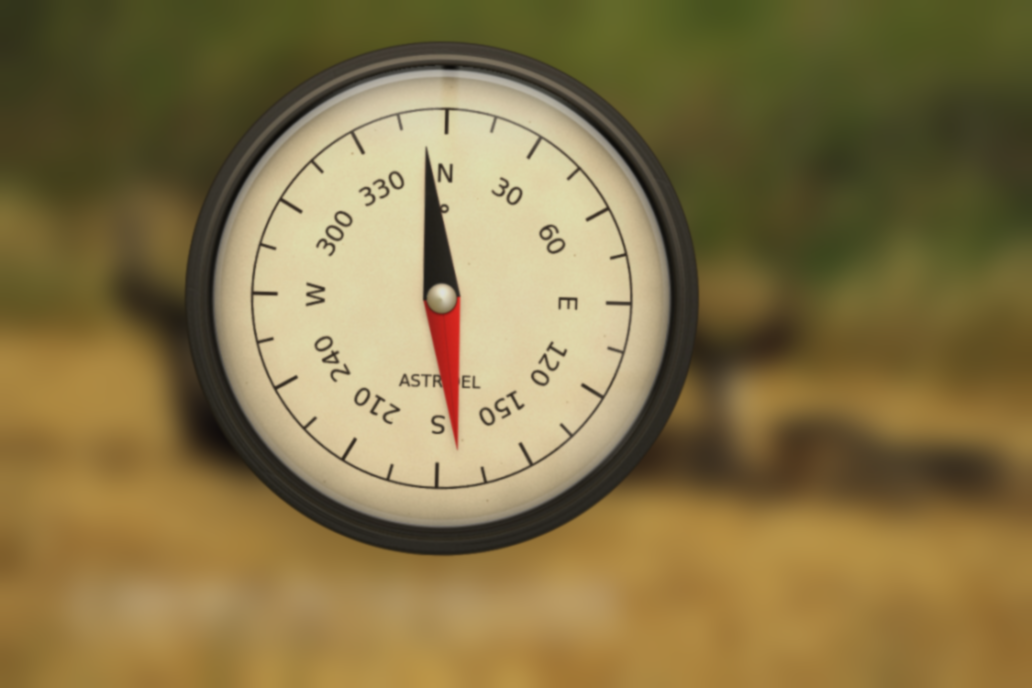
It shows 172.5
